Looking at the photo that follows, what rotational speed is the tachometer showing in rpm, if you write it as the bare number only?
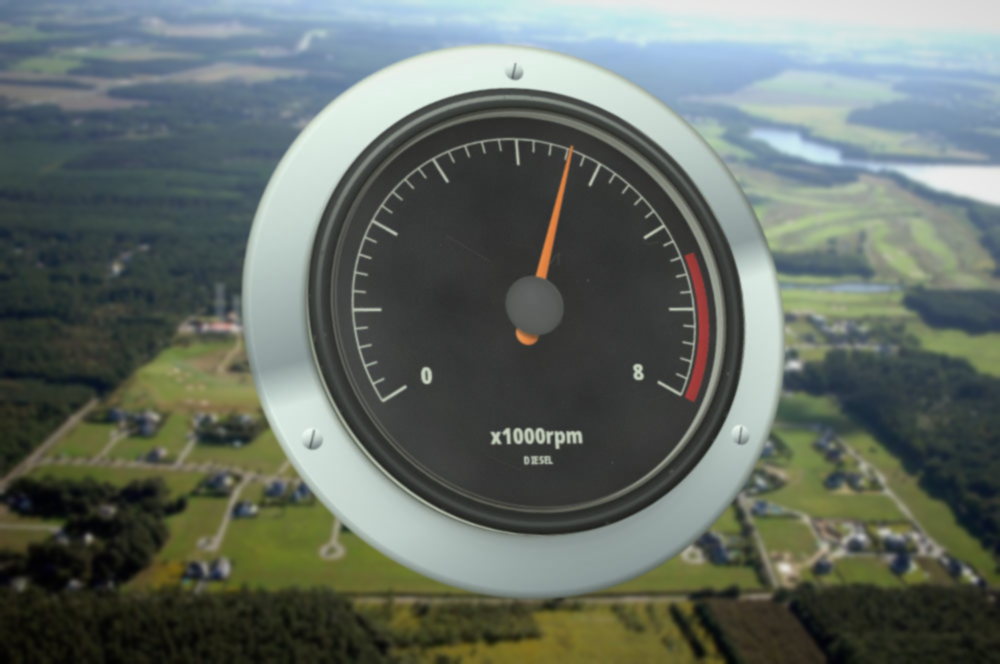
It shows 4600
